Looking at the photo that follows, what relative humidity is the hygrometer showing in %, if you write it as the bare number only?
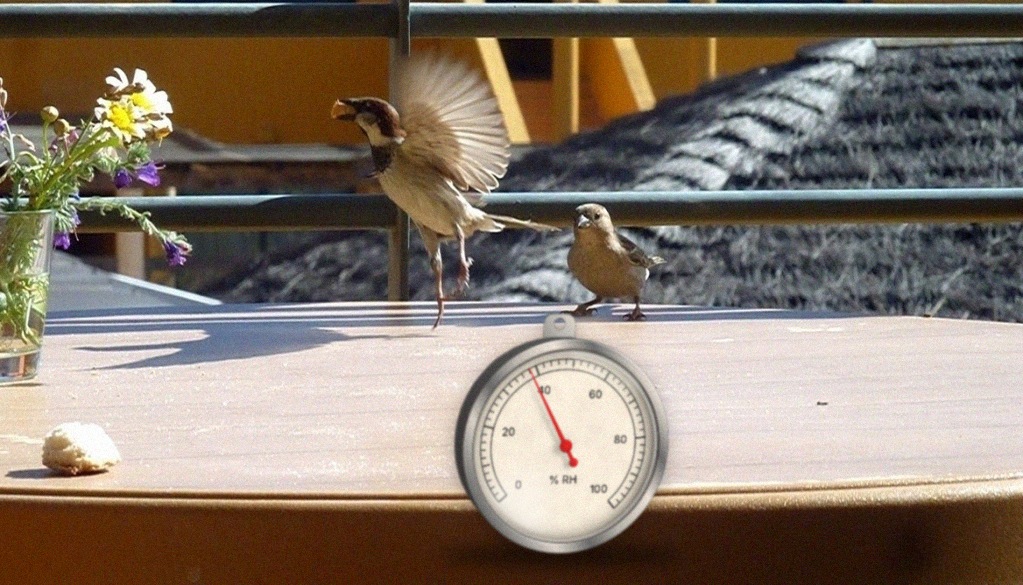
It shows 38
